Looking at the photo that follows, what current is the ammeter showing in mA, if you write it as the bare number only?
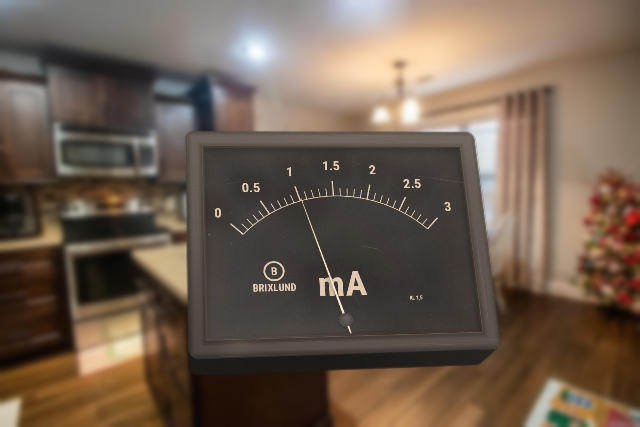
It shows 1
